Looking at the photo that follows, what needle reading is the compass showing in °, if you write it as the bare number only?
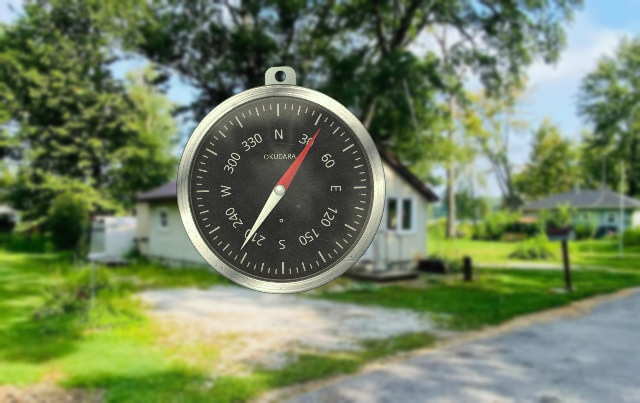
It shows 35
